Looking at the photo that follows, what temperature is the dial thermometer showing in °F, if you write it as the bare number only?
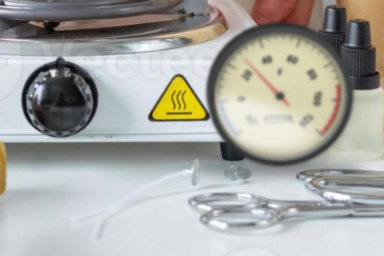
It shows 28
